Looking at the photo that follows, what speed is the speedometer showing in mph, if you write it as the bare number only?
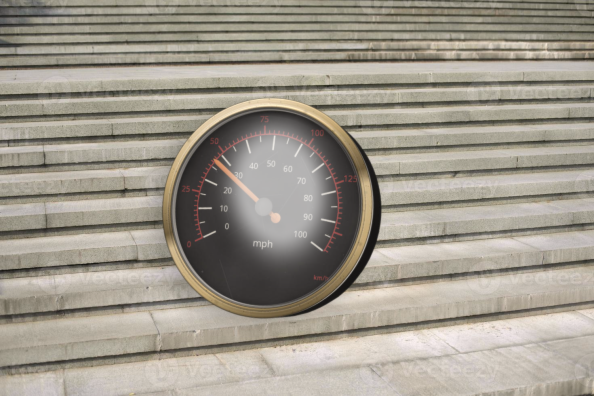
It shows 27.5
